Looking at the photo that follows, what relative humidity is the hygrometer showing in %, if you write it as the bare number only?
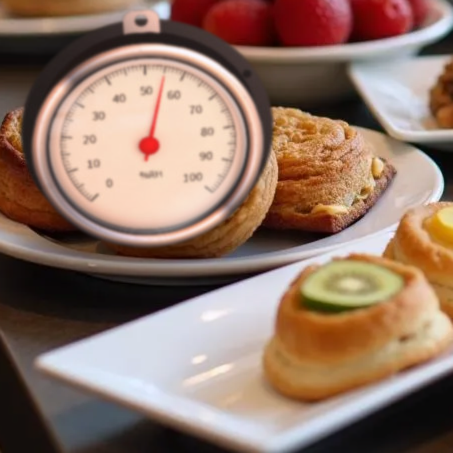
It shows 55
